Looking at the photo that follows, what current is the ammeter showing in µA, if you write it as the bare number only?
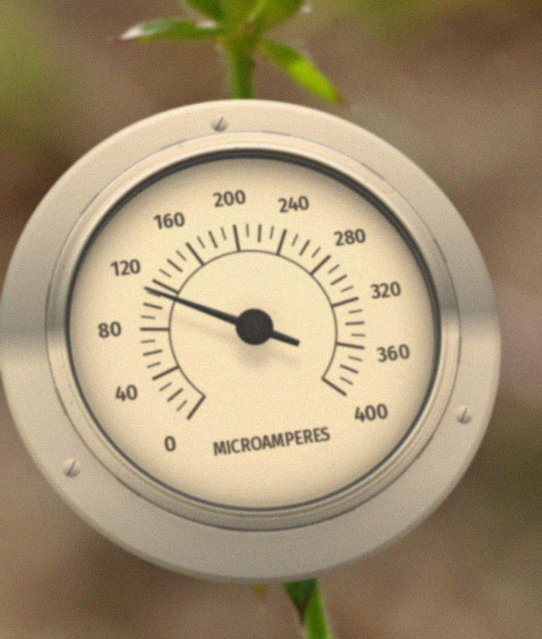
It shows 110
